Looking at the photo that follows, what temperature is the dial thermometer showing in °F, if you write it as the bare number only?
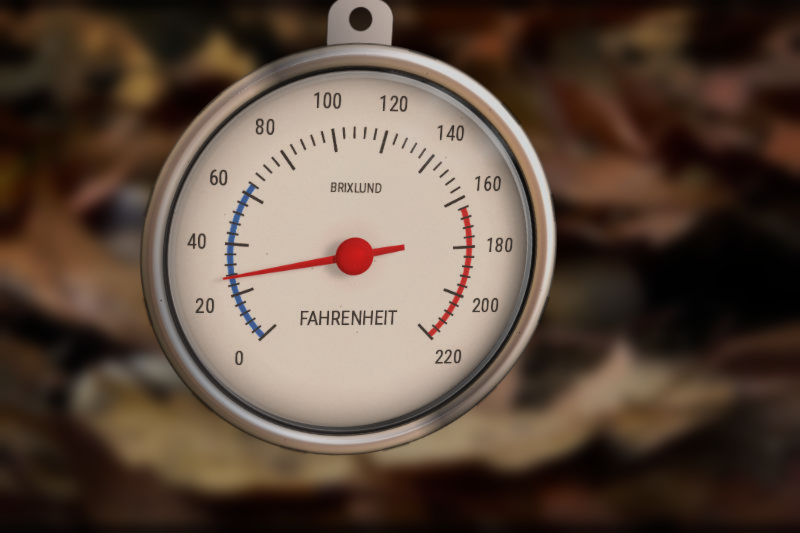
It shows 28
